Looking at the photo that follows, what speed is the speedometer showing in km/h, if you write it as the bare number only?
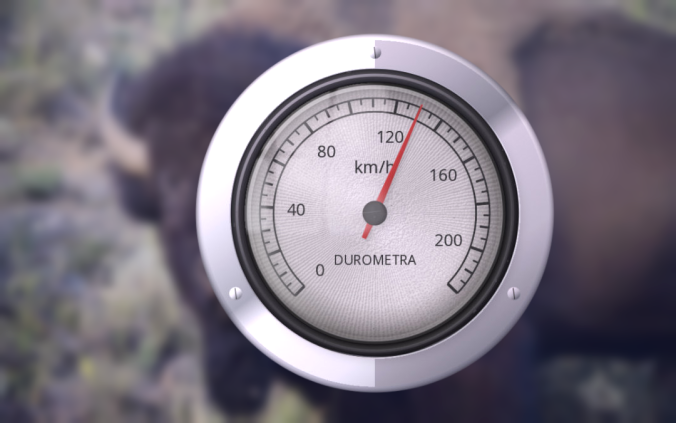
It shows 130
